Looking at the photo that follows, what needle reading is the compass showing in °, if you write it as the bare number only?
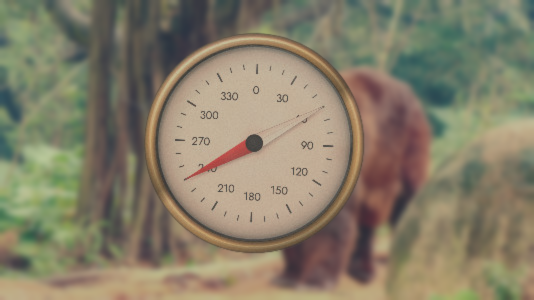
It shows 240
